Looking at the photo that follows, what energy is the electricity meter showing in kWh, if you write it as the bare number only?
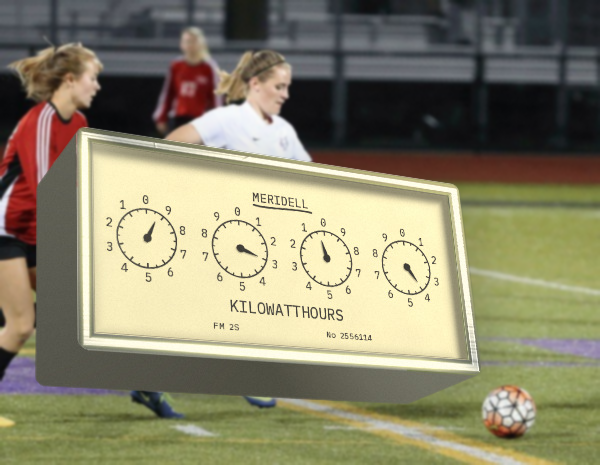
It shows 9304
